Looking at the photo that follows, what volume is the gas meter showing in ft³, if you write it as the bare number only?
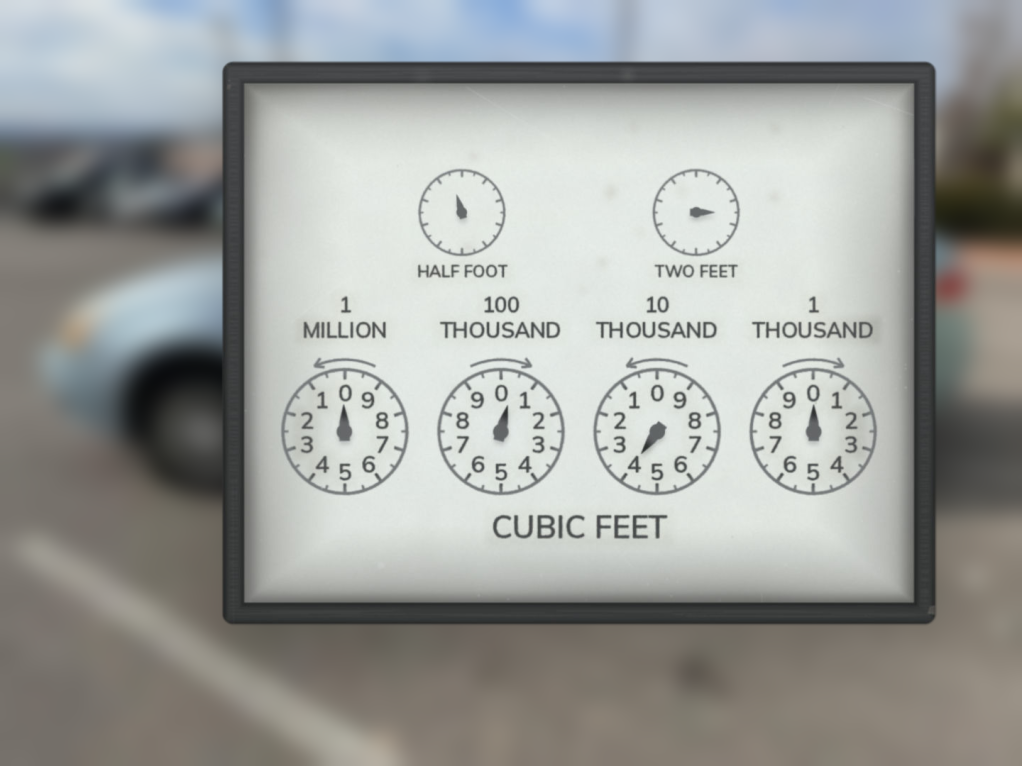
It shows 4000
